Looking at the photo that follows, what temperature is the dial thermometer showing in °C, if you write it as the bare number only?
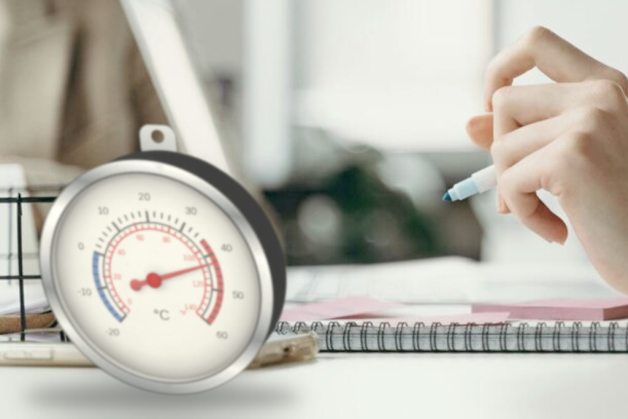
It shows 42
